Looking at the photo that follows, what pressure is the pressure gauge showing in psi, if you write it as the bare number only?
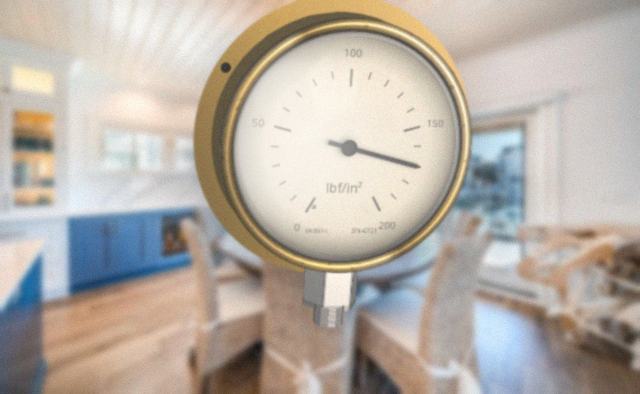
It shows 170
